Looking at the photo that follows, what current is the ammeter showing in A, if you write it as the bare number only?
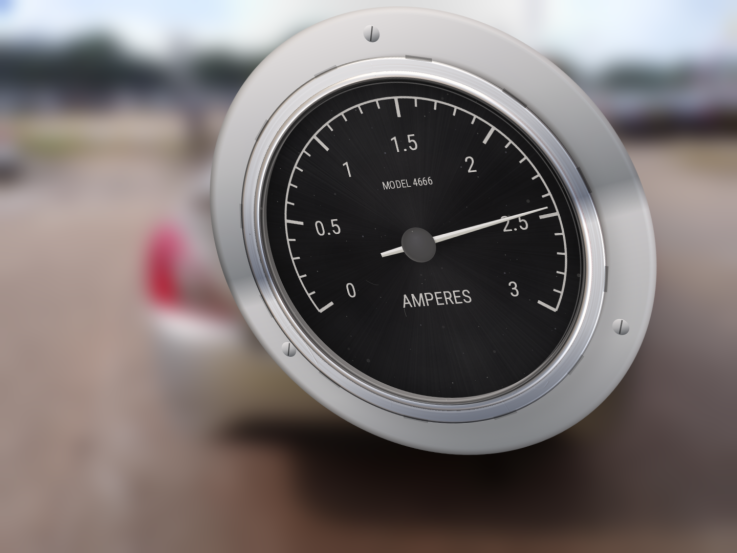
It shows 2.45
